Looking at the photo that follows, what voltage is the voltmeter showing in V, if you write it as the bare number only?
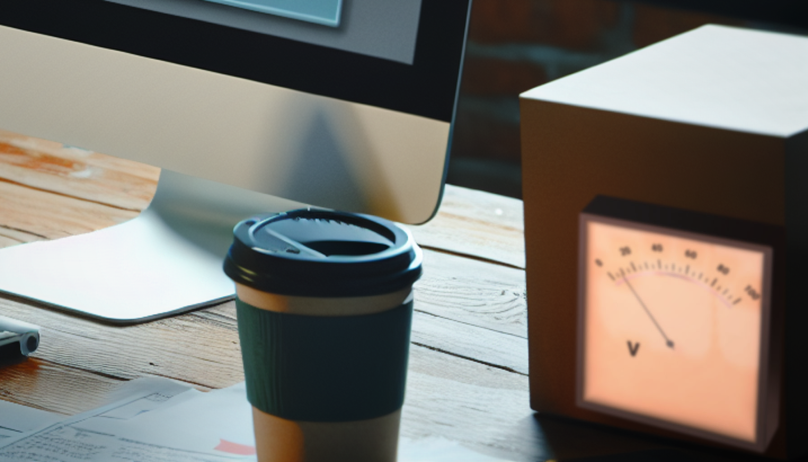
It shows 10
